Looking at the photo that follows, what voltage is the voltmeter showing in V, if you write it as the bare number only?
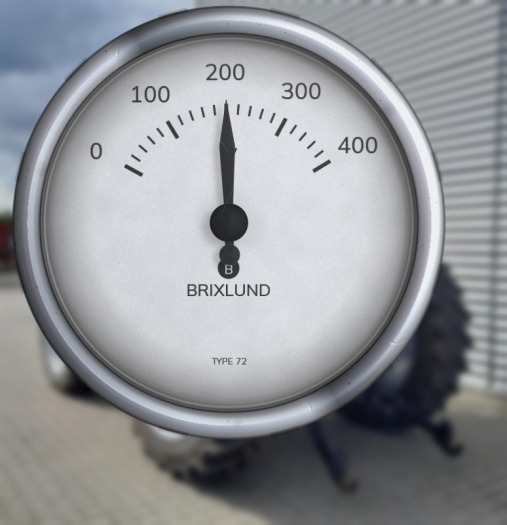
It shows 200
